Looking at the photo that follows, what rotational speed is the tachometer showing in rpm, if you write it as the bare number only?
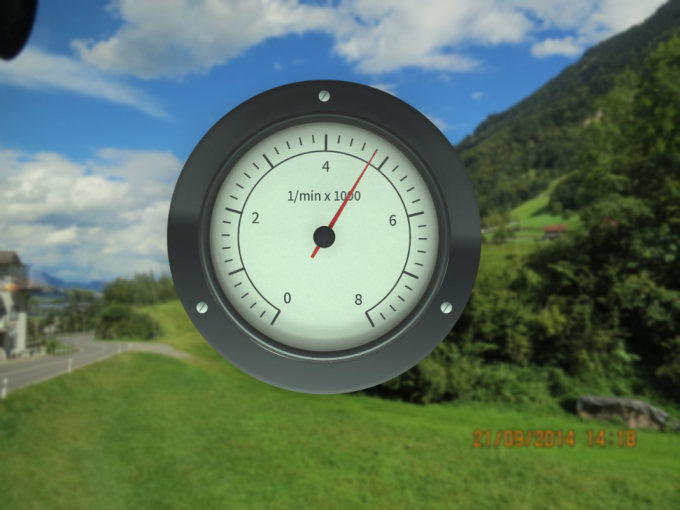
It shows 4800
